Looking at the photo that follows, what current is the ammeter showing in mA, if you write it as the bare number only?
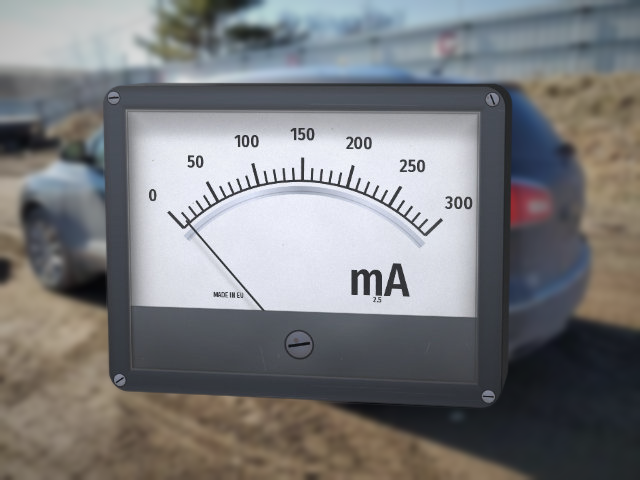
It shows 10
